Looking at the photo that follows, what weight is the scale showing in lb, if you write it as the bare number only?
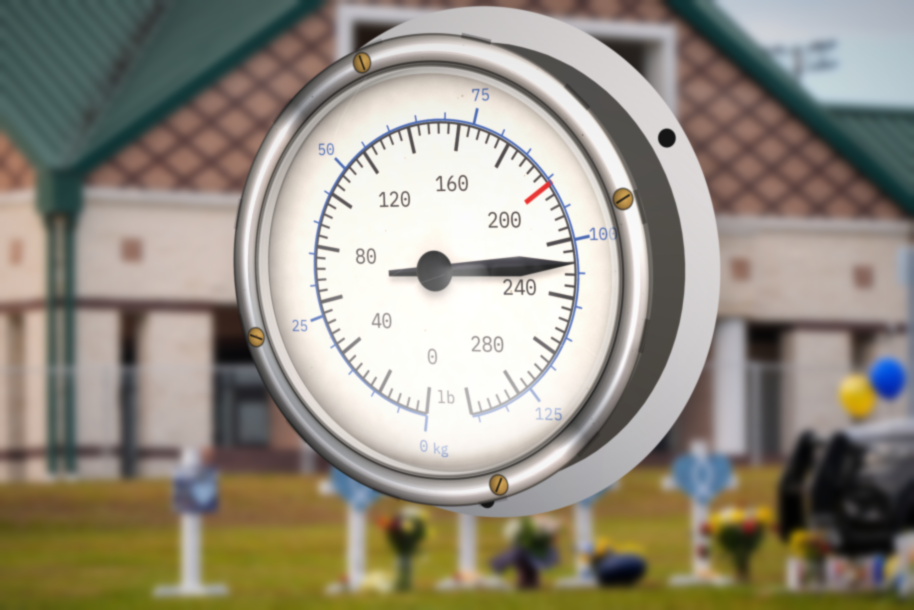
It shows 228
